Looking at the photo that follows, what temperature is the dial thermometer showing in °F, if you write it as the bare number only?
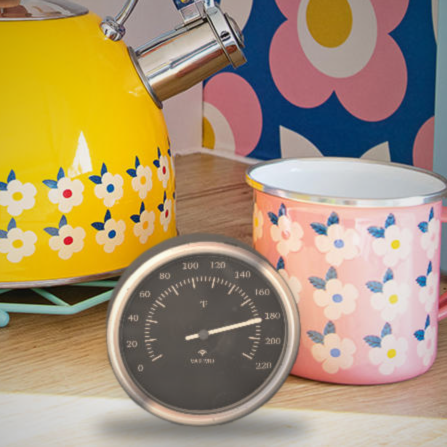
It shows 180
